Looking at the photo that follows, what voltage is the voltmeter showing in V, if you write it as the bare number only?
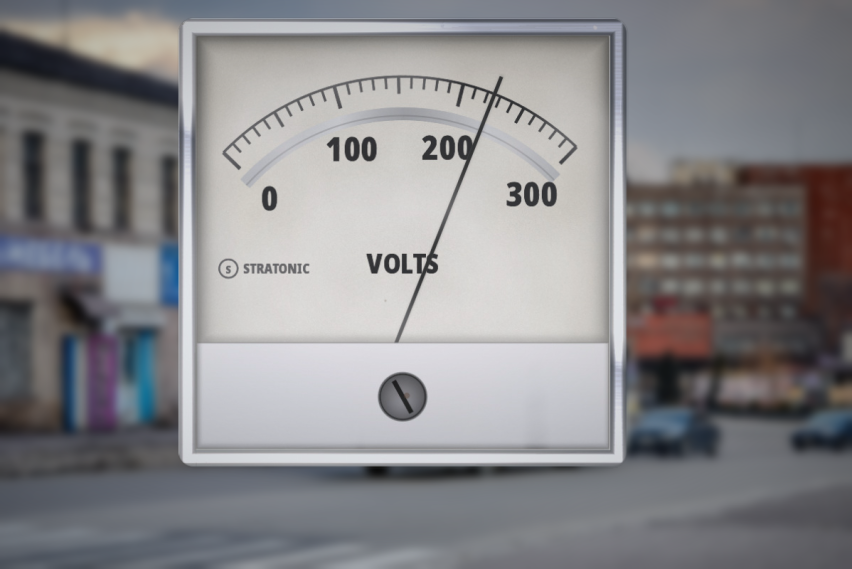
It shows 225
